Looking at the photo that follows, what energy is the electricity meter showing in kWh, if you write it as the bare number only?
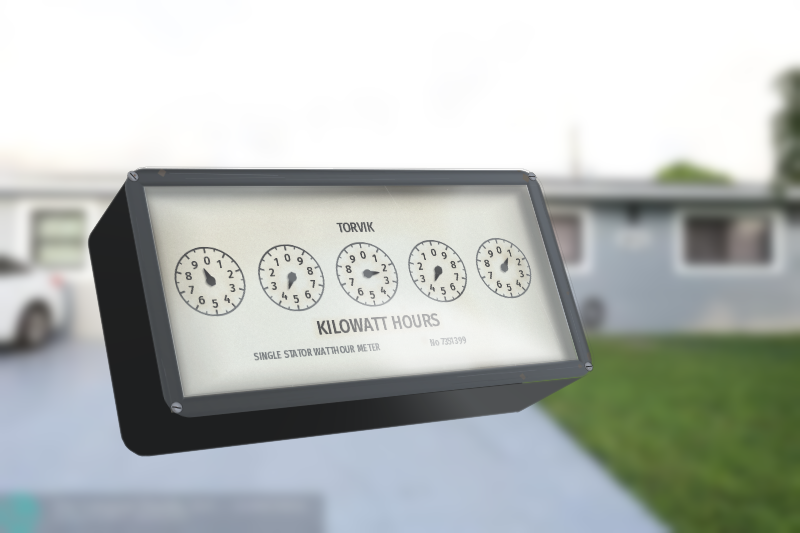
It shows 94241
